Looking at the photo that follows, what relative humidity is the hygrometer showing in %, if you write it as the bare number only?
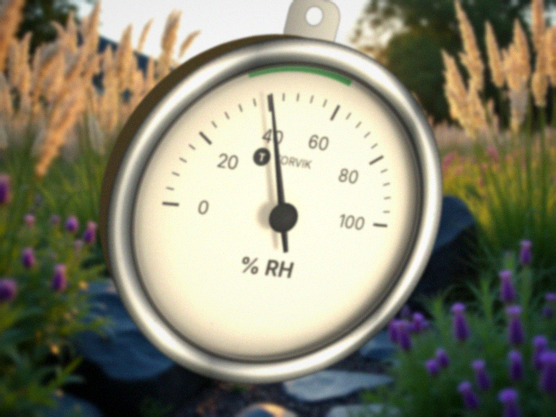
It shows 40
